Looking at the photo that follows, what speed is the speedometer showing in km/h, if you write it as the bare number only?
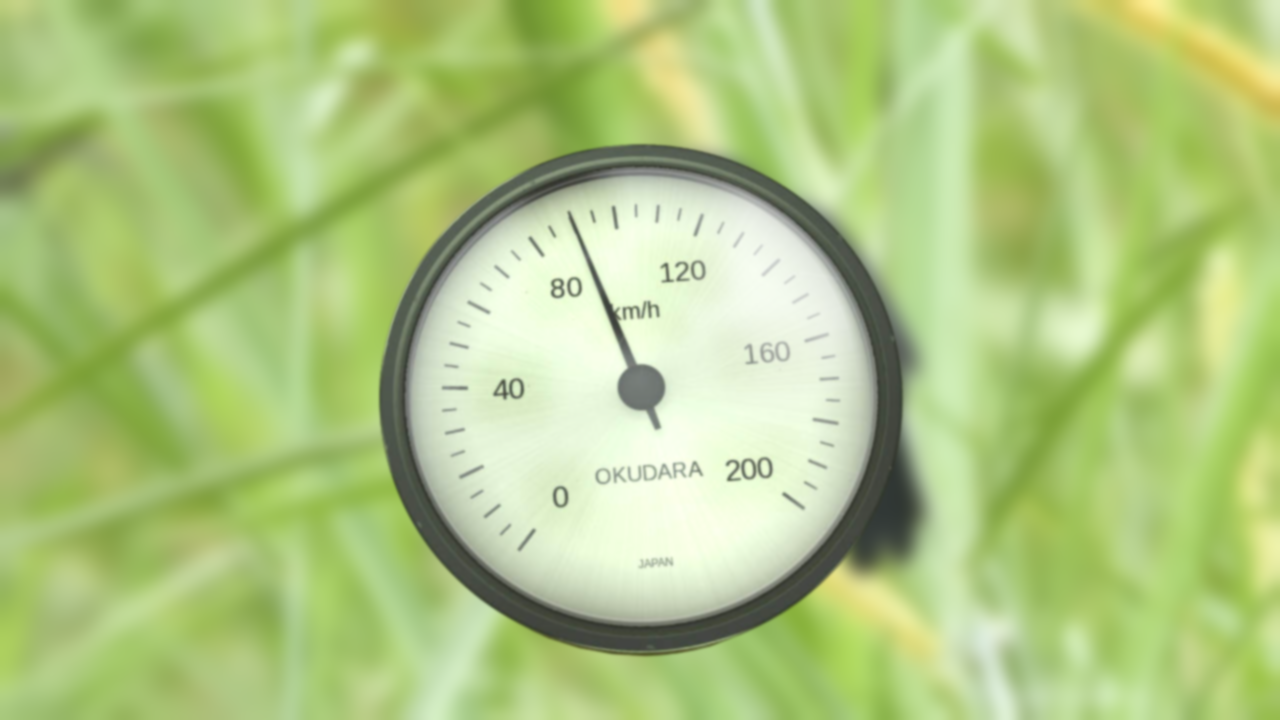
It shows 90
